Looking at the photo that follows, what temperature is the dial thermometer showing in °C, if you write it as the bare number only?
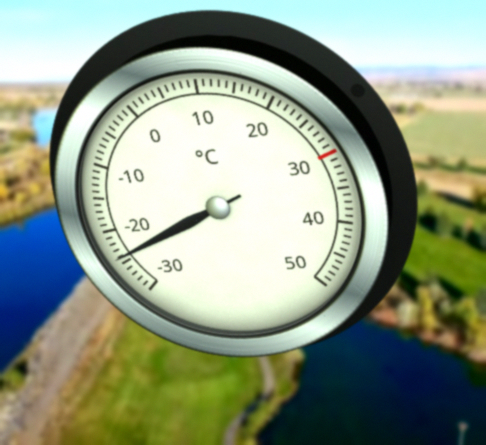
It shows -24
